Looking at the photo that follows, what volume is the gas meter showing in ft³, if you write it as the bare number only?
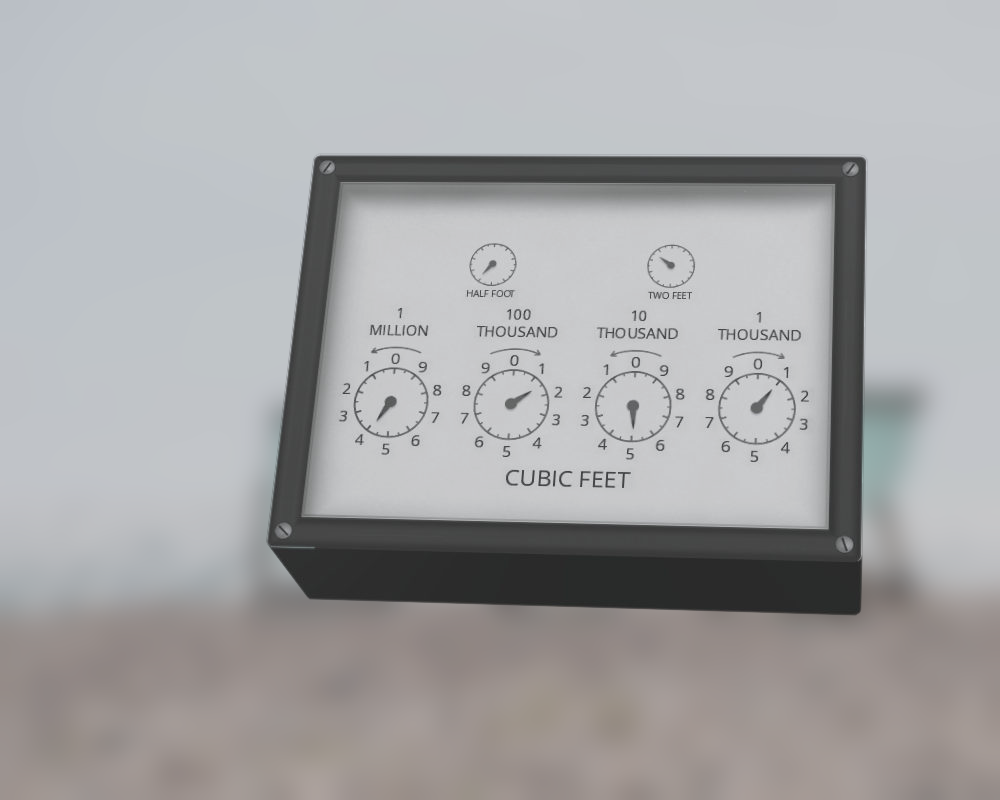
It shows 415100
